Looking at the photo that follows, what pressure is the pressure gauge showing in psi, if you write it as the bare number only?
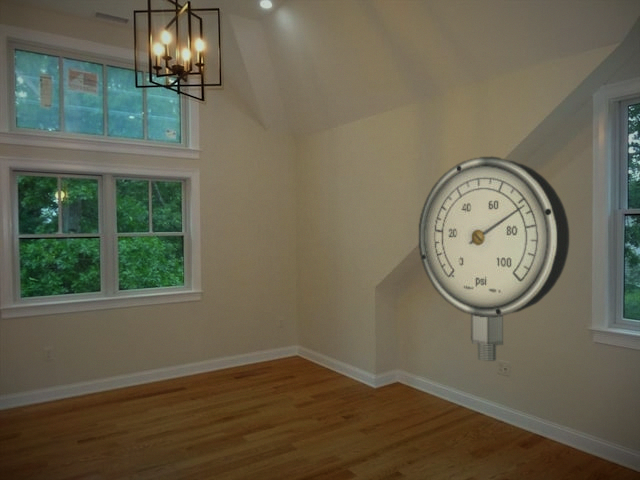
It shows 72.5
